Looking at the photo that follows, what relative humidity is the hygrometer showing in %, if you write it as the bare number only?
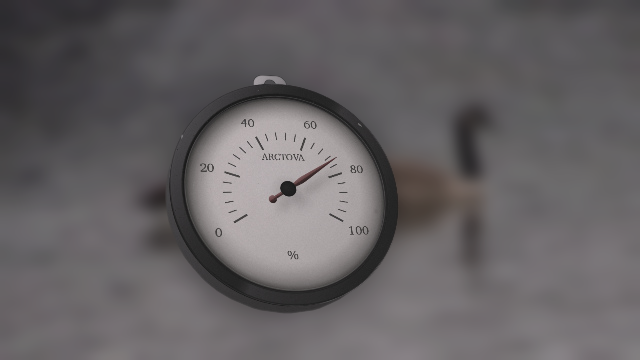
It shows 74
